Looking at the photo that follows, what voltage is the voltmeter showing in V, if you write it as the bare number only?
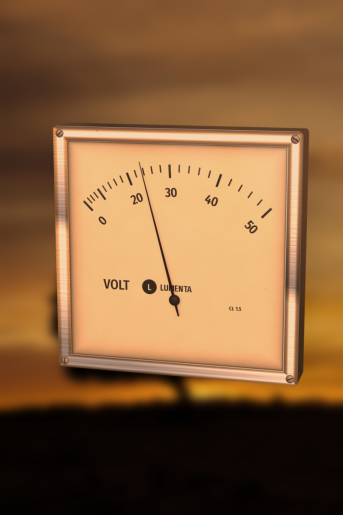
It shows 24
